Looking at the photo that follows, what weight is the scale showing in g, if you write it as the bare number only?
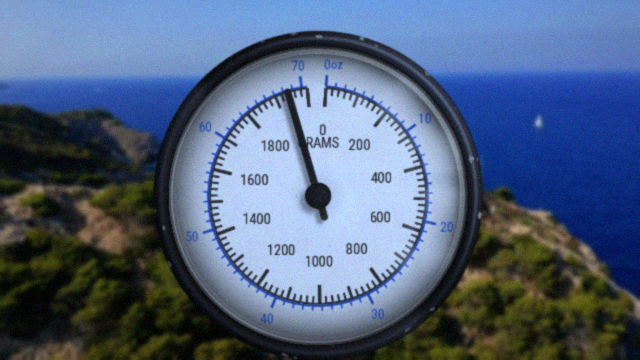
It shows 1940
